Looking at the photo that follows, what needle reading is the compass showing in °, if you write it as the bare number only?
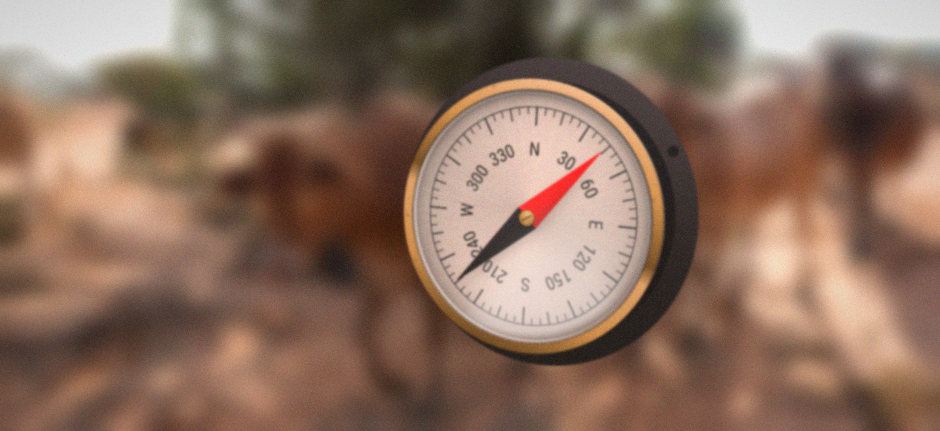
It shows 45
